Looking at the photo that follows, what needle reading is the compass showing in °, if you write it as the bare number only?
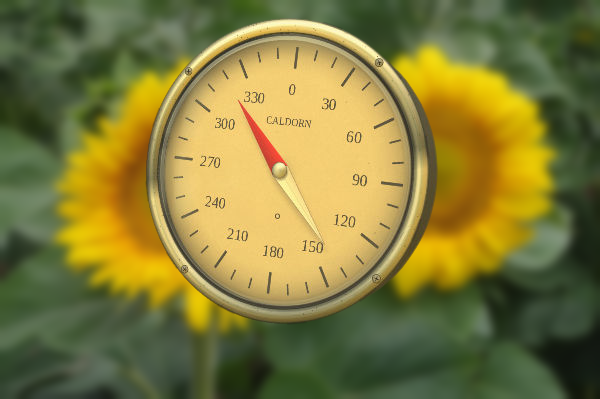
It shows 320
